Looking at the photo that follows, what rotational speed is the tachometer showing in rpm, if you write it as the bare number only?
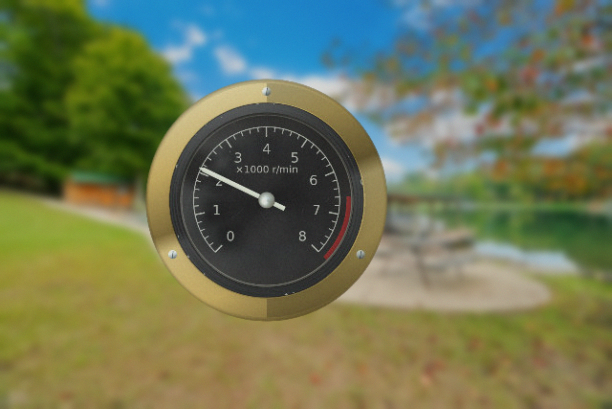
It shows 2100
